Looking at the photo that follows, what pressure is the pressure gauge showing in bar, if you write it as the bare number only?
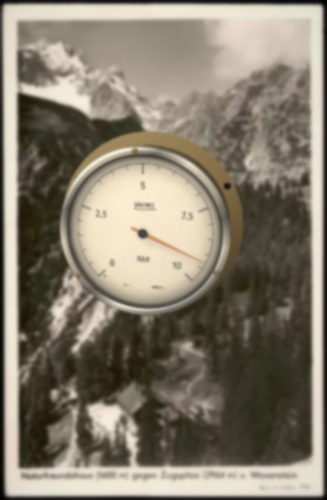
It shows 9.25
